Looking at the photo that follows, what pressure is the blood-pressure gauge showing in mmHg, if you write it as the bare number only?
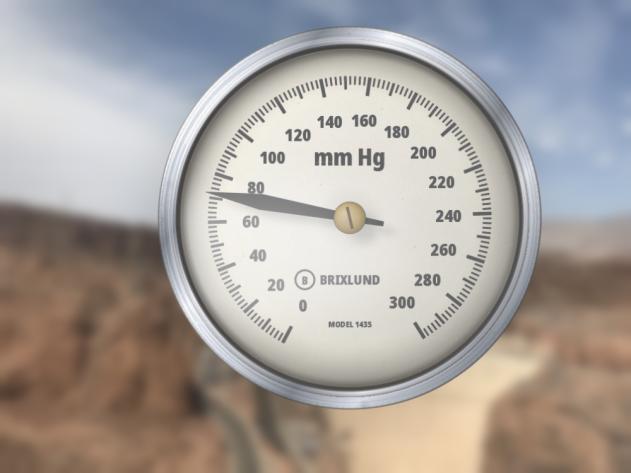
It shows 72
